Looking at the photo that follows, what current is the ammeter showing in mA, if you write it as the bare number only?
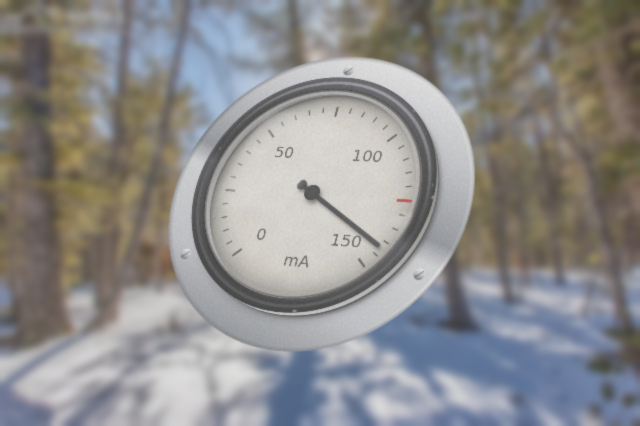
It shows 142.5
